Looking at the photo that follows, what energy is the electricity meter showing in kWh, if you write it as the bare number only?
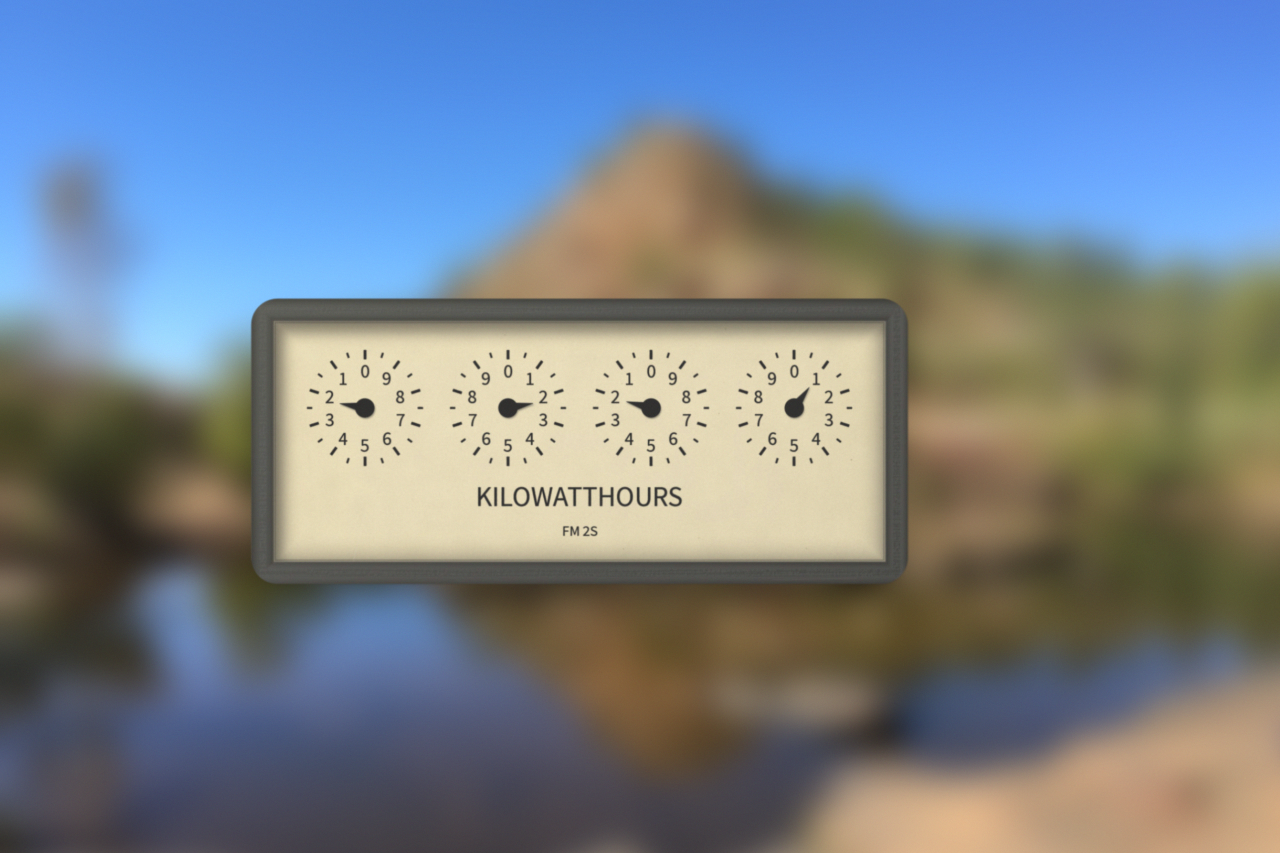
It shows 2221
